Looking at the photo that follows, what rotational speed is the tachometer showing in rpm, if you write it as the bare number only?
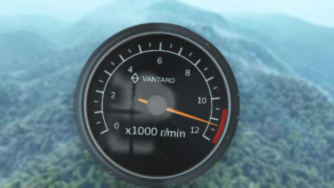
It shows 11250
